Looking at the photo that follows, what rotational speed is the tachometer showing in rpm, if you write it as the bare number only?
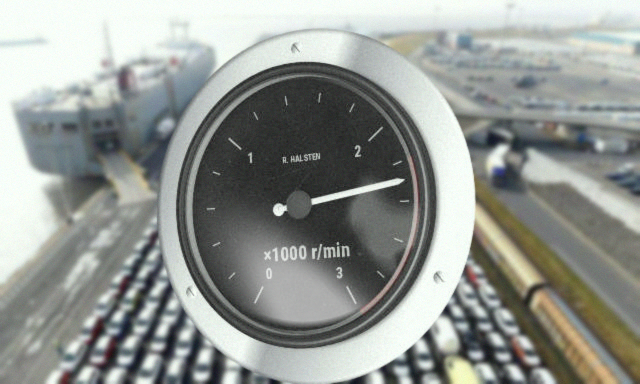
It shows 2300
